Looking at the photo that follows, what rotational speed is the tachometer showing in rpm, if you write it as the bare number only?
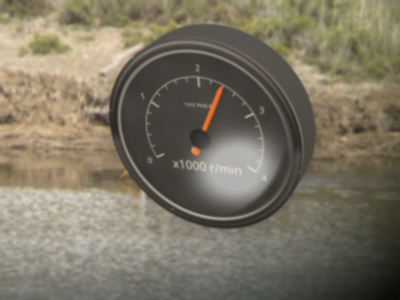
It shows 2400
